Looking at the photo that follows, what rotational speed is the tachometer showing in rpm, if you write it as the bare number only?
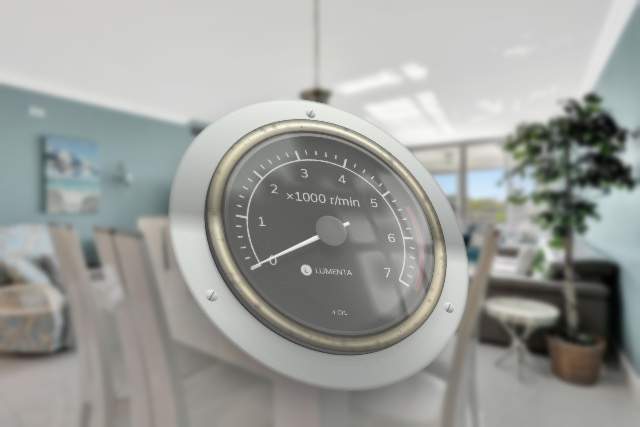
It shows 0
